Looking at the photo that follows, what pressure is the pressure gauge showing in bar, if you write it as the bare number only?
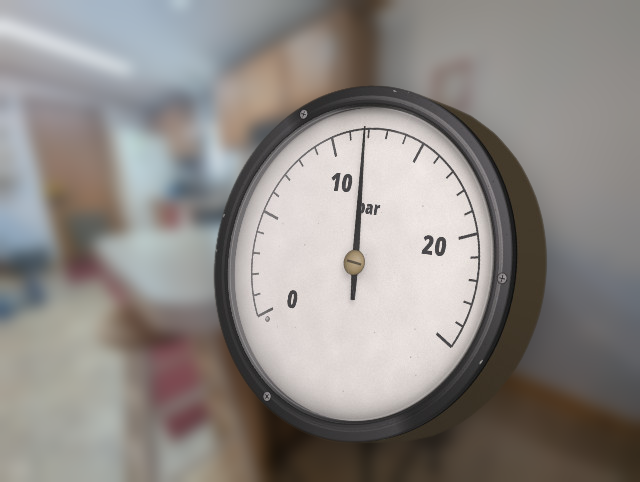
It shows 12
